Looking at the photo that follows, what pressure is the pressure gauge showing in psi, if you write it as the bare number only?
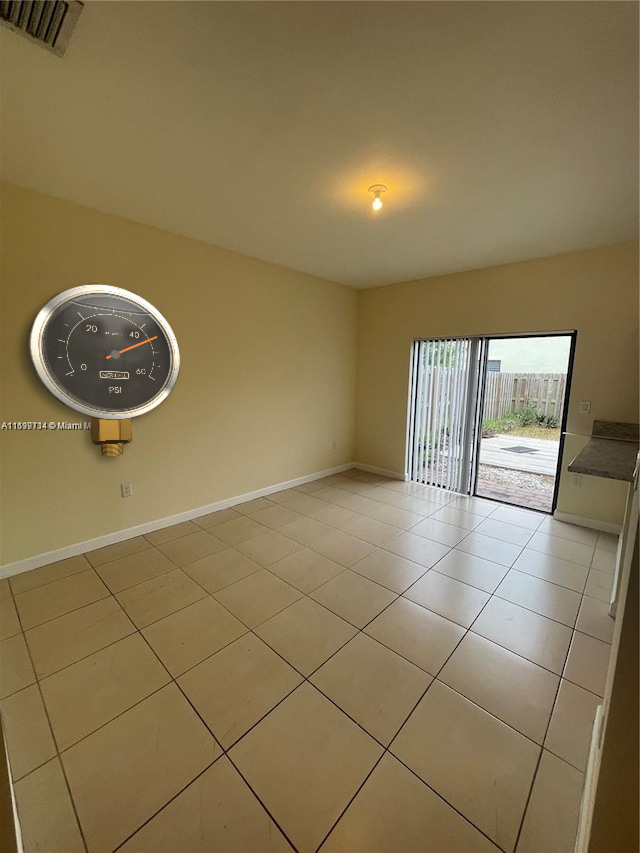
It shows 45
